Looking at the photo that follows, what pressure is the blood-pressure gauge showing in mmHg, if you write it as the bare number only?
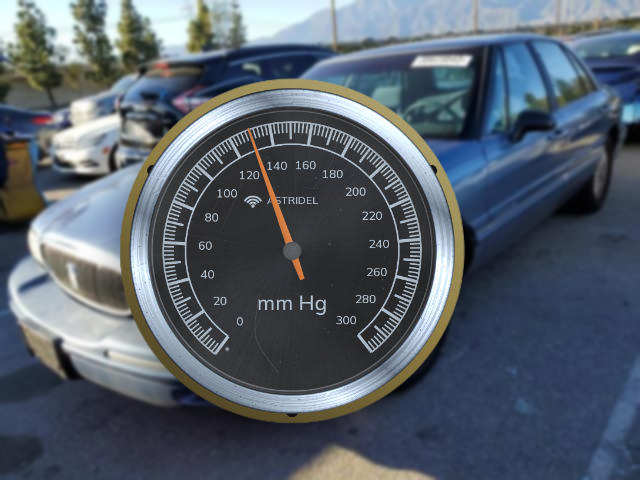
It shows 130
